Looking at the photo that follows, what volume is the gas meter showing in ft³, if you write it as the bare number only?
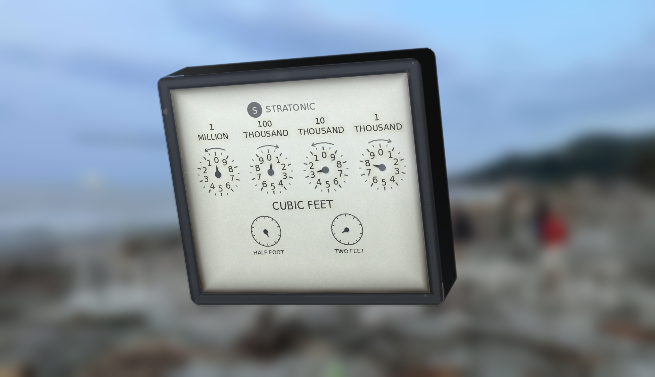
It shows 2800
